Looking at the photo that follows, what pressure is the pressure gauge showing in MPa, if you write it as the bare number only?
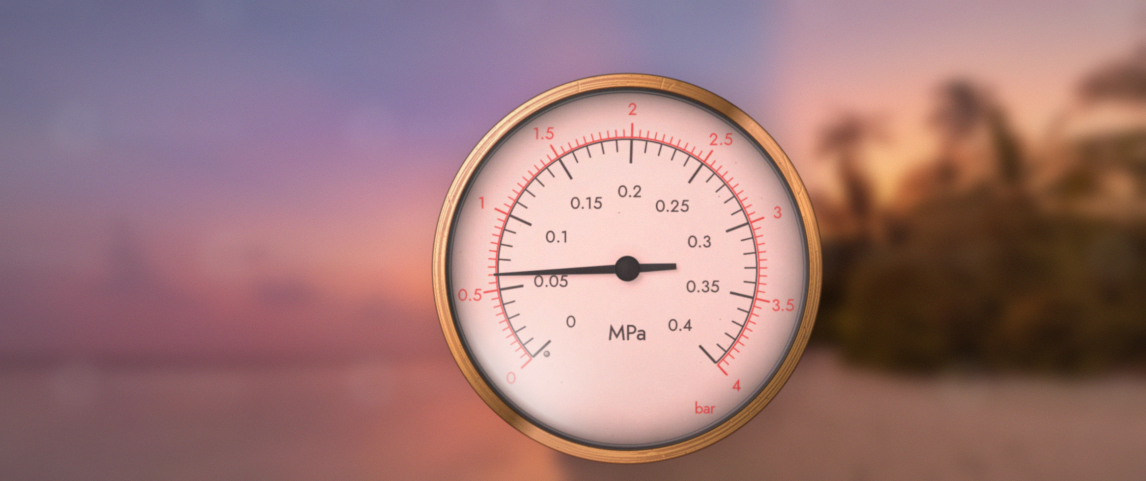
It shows 0.06
